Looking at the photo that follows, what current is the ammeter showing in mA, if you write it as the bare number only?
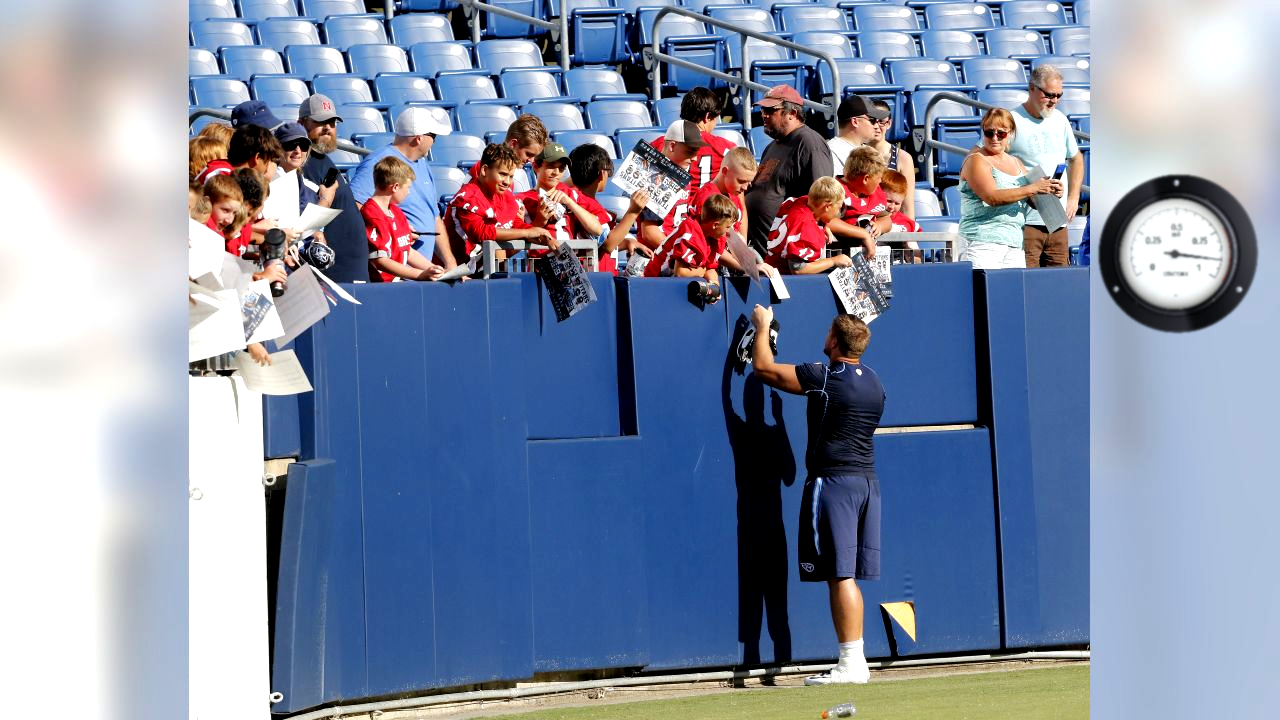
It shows 0.9
